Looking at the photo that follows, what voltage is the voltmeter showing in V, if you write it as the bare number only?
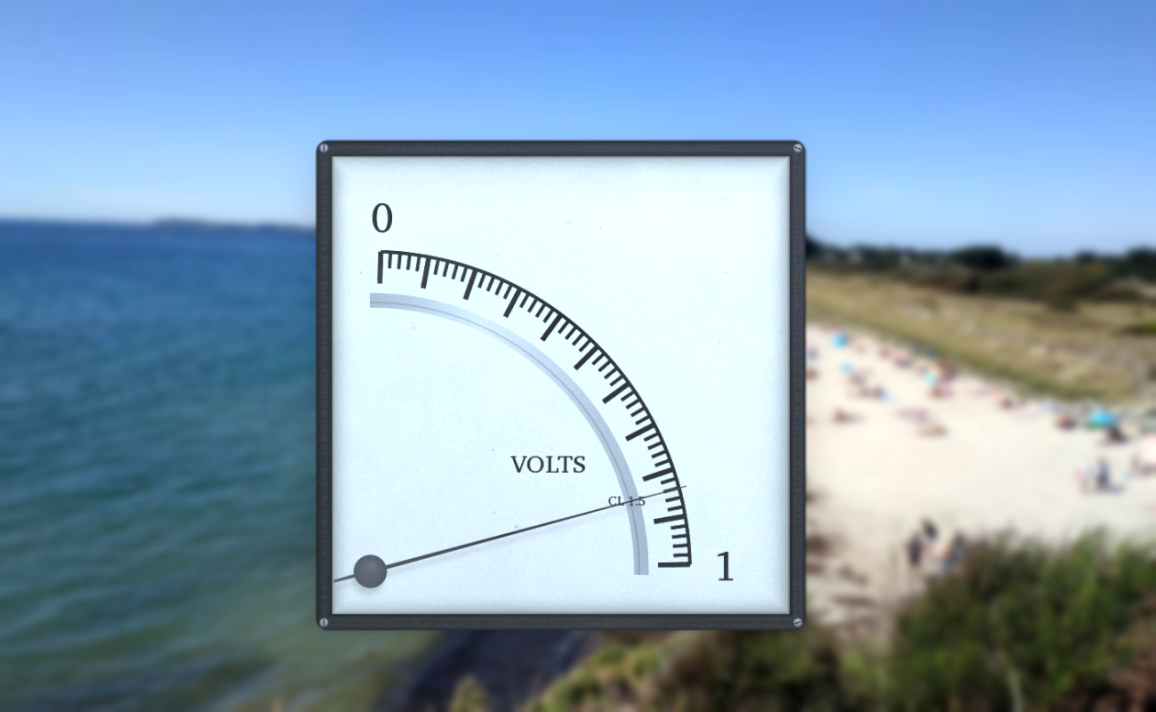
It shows 0.84
